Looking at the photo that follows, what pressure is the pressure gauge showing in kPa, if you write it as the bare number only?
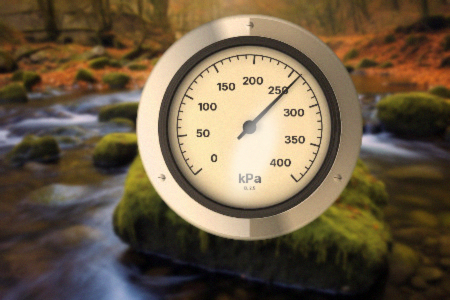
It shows 260
